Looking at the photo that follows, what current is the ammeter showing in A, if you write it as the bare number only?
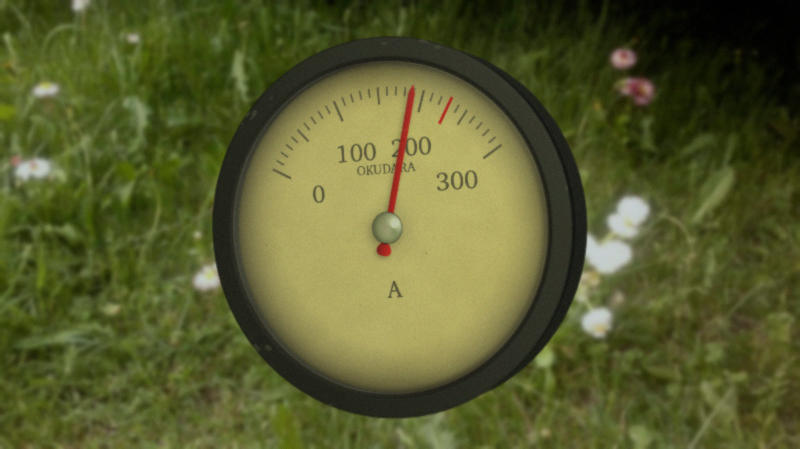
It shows 190
